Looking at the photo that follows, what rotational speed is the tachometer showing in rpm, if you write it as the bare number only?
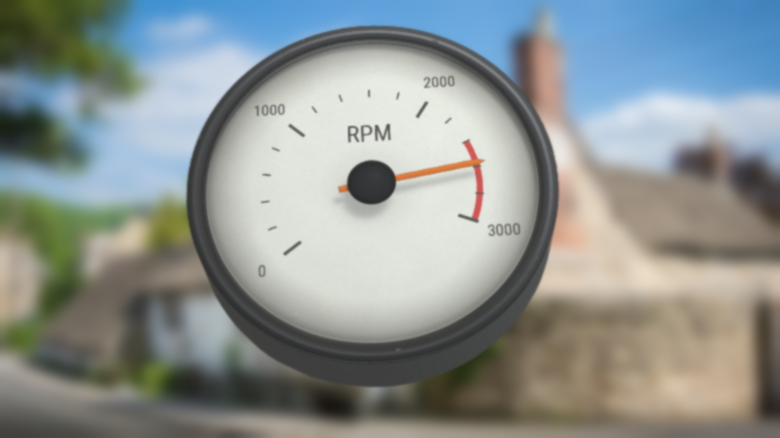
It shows 2600
